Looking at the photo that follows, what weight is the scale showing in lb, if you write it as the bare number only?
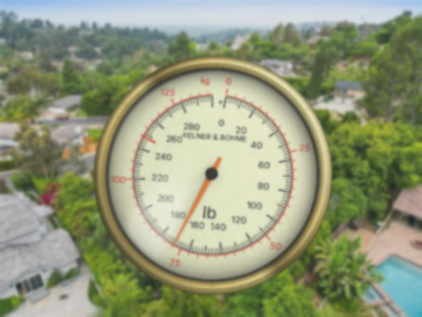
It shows 170
